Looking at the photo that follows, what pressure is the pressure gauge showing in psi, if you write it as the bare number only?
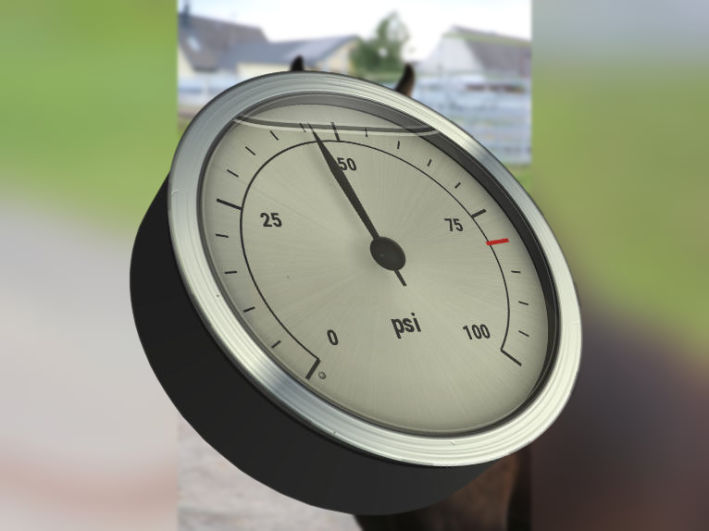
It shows 45
